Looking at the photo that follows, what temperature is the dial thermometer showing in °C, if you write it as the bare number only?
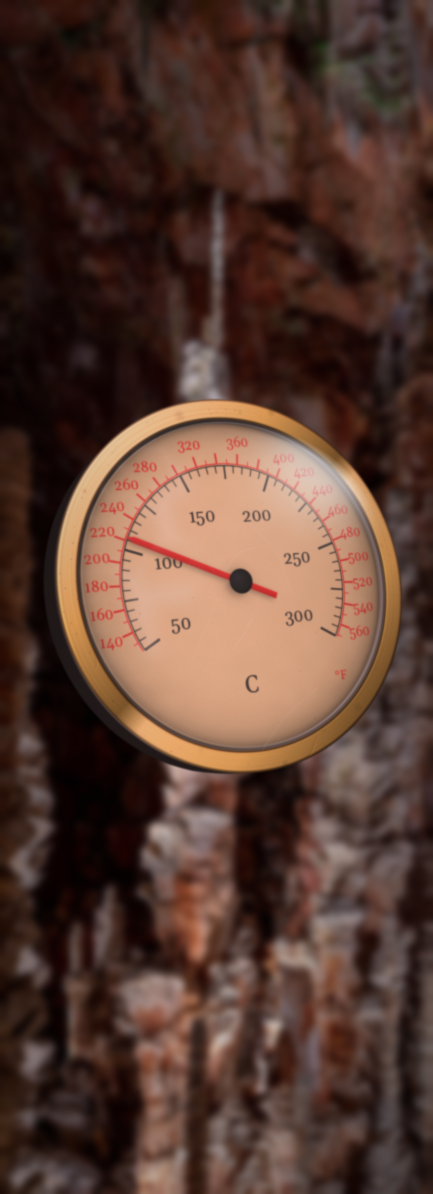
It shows 105
